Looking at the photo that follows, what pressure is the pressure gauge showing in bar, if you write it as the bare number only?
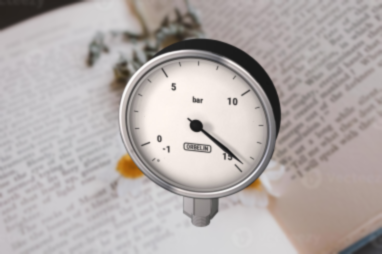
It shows 14.5
